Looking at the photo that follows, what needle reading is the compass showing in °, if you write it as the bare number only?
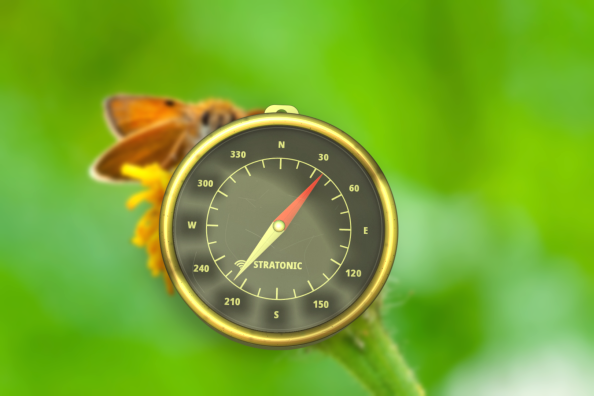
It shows 37.5
